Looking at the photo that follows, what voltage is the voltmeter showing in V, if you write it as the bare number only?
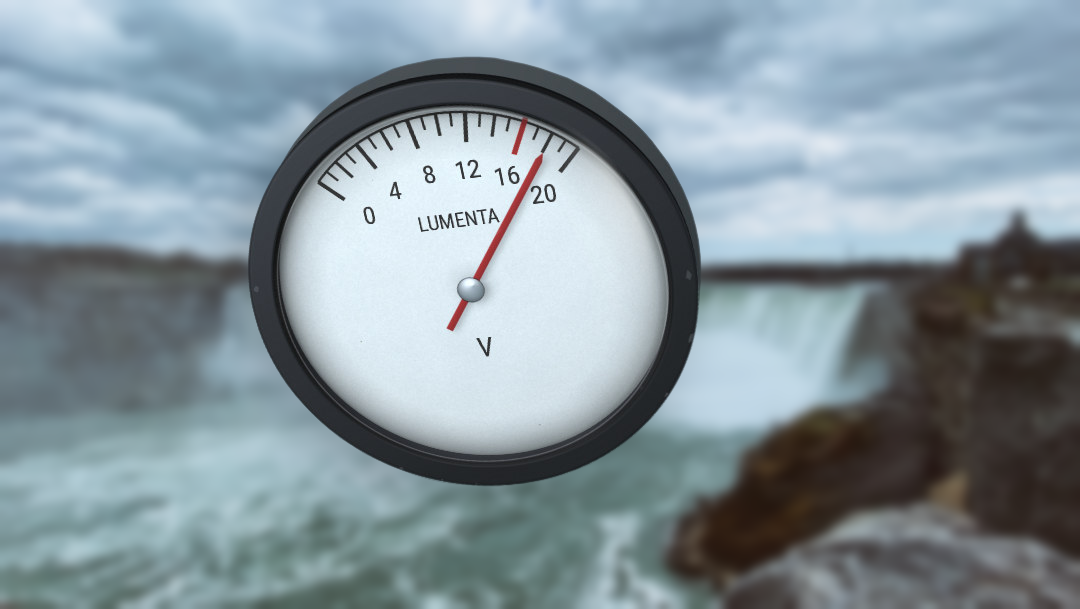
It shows 18
